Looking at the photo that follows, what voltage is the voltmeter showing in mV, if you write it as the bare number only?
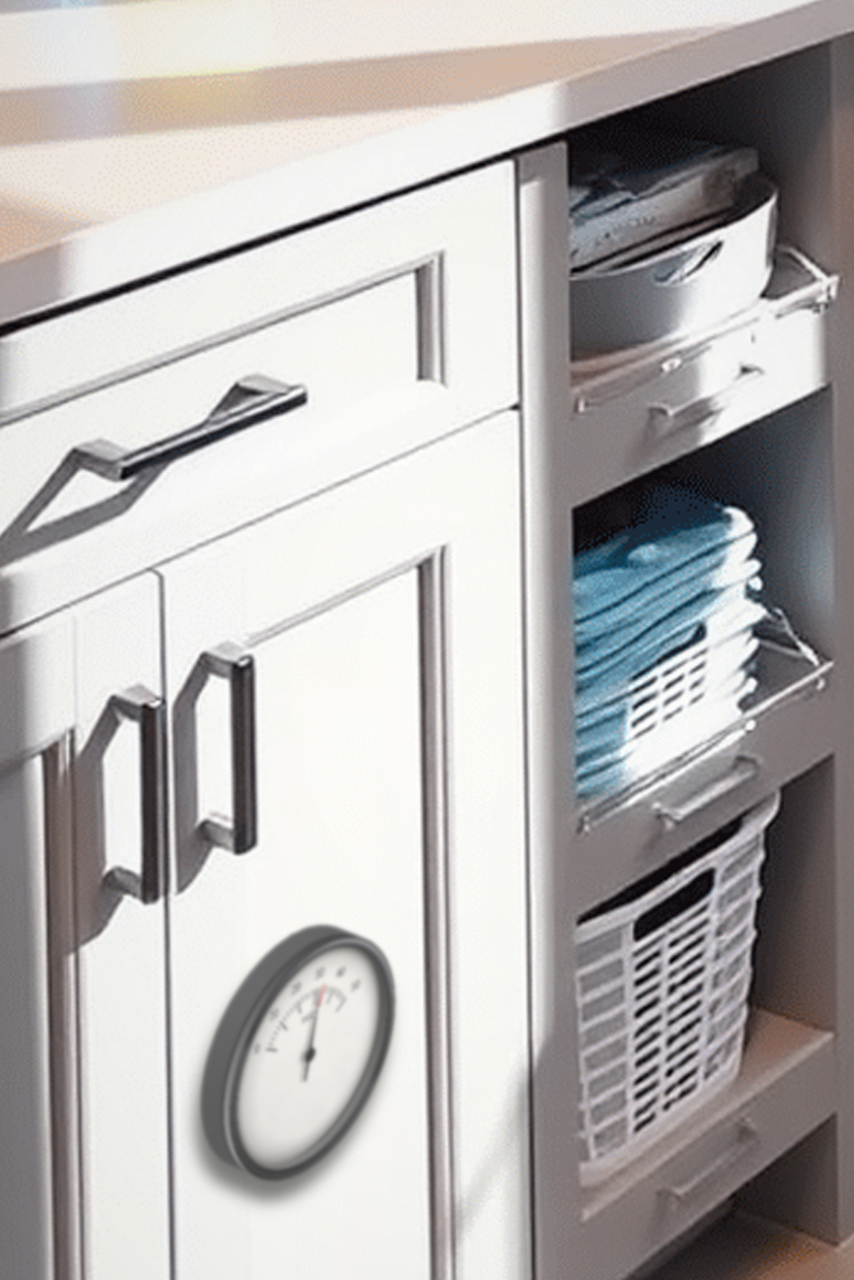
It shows 30
